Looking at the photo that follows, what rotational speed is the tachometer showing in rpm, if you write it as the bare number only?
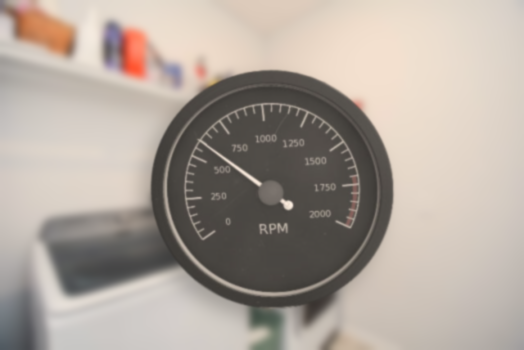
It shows 600
